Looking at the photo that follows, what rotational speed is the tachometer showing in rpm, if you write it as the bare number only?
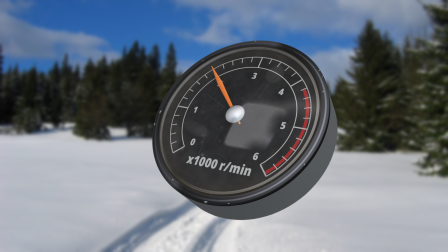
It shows 2000
